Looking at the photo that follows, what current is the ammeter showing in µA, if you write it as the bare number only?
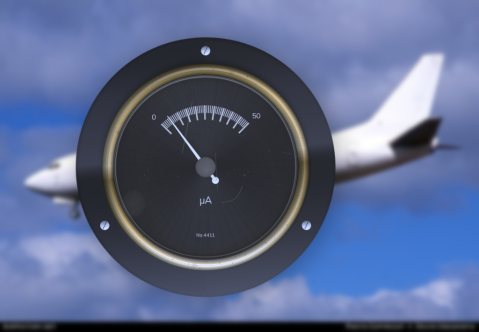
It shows 5
